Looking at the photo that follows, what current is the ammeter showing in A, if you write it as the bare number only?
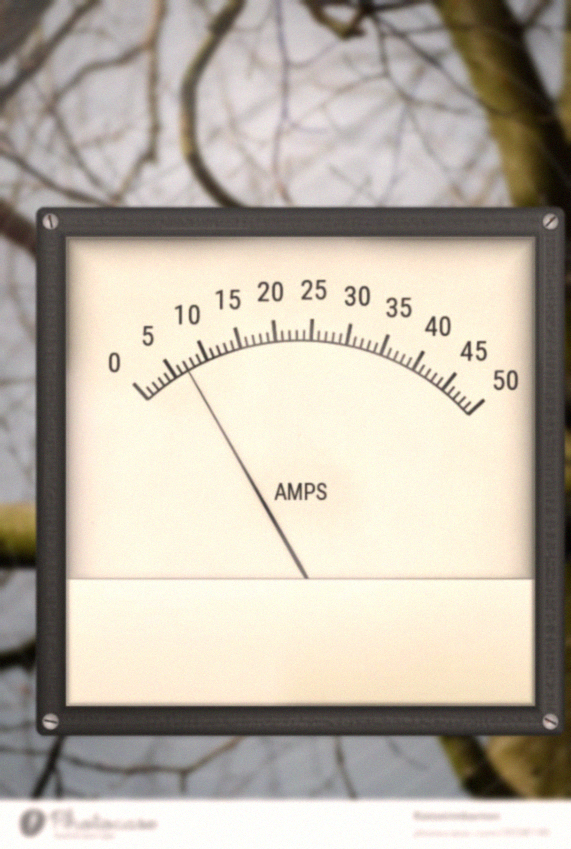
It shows 7
